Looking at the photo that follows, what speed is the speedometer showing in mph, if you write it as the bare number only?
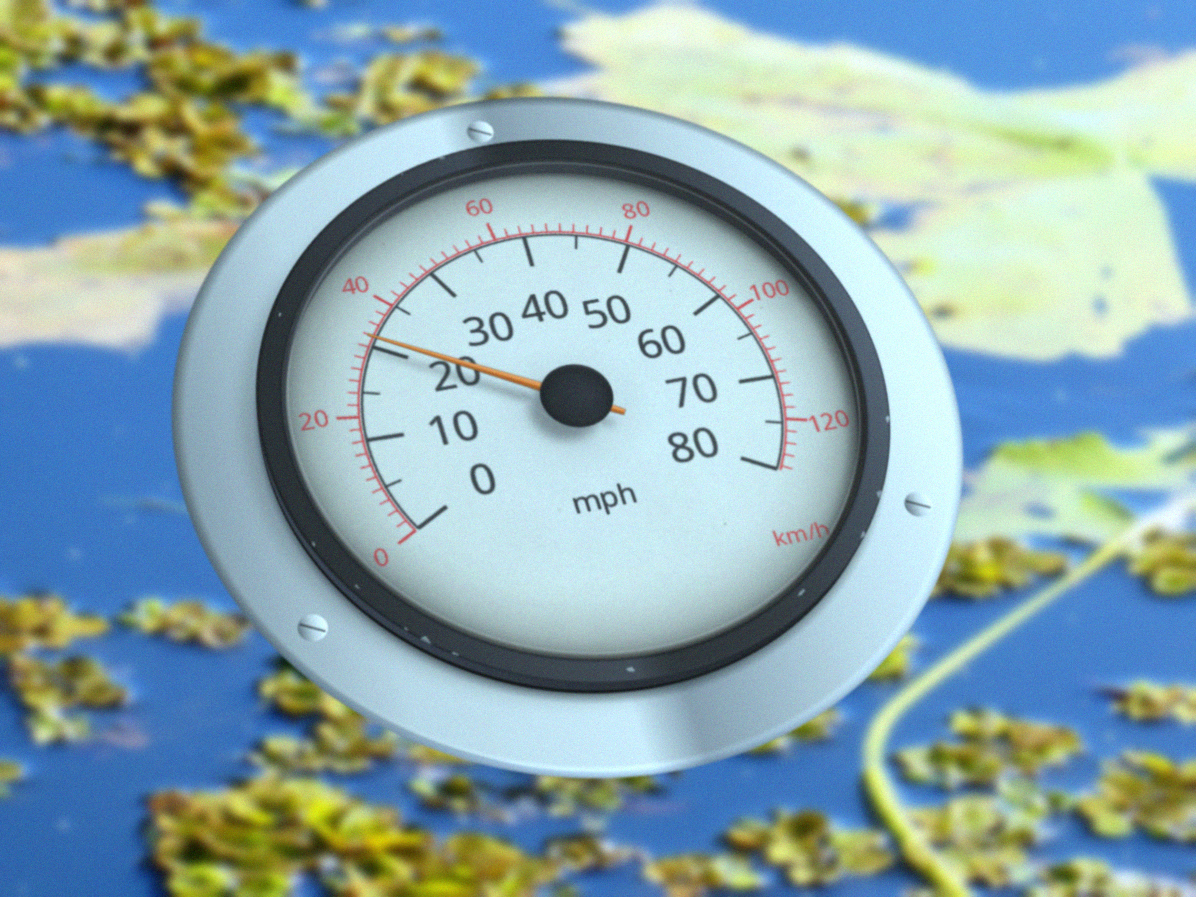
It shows 20
